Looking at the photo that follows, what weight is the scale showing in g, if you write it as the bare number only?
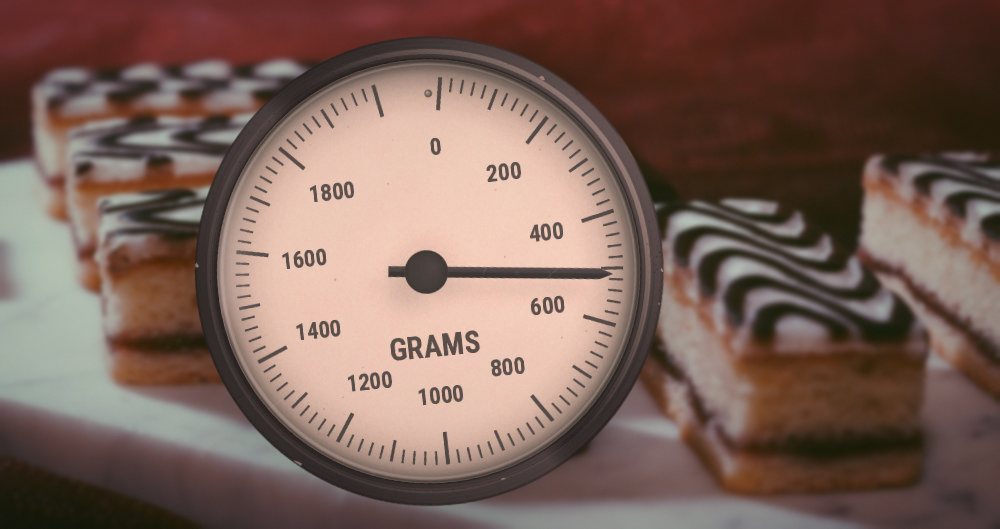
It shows 510
